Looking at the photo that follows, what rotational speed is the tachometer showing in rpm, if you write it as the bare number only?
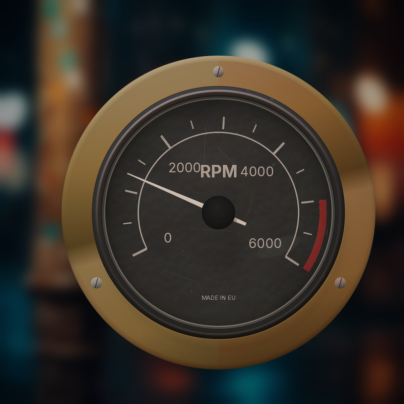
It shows 1250
